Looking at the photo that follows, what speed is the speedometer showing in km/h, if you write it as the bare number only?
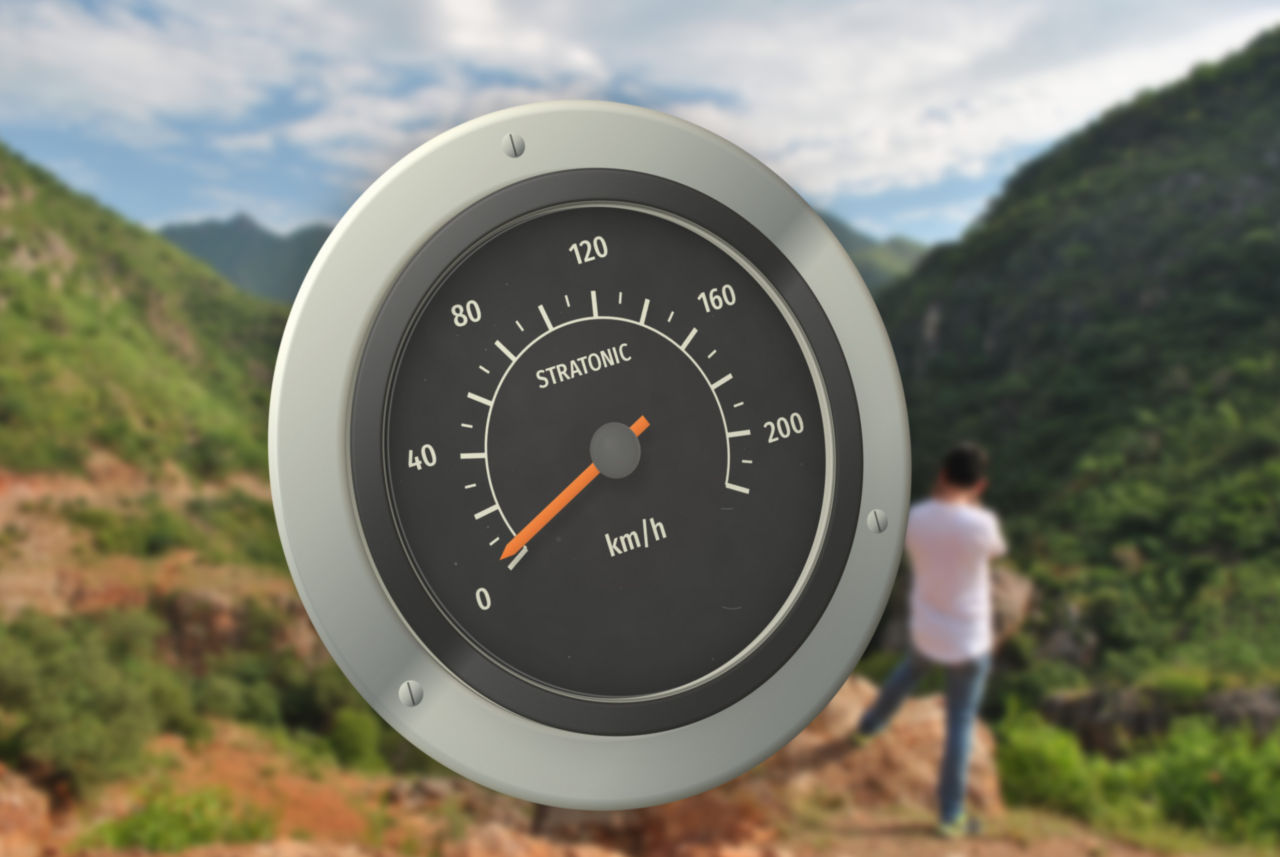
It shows 5
